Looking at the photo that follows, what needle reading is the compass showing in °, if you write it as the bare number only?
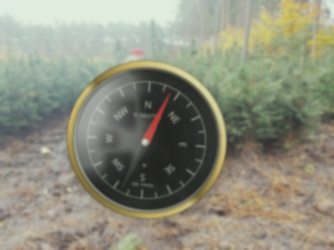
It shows 22.5
